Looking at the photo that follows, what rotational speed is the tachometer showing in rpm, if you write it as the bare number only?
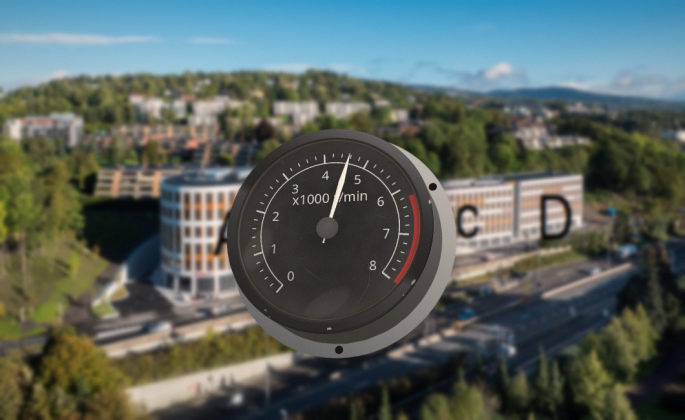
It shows 4600
